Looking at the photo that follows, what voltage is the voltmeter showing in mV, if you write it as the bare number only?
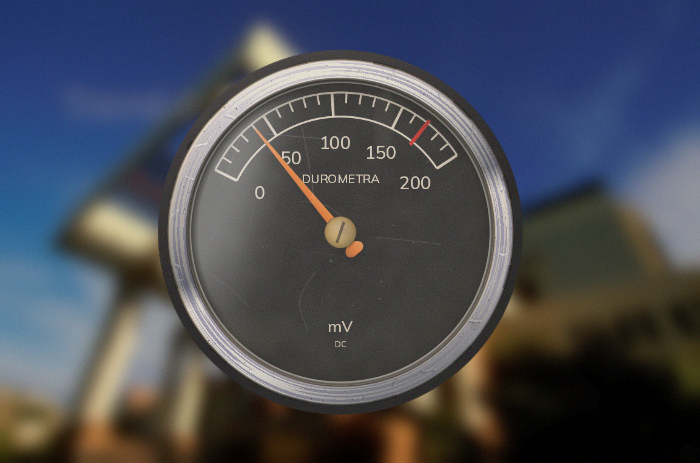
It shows 40
